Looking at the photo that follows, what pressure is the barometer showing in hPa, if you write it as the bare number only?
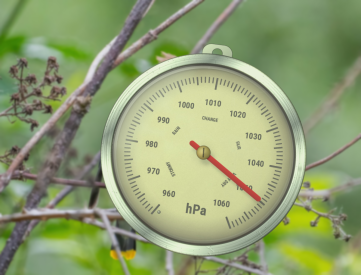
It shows 1050
